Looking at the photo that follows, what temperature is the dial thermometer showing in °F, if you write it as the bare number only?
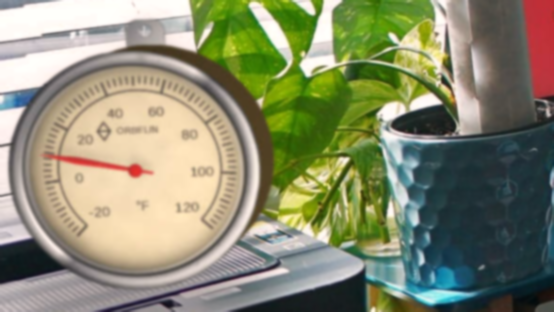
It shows 10
